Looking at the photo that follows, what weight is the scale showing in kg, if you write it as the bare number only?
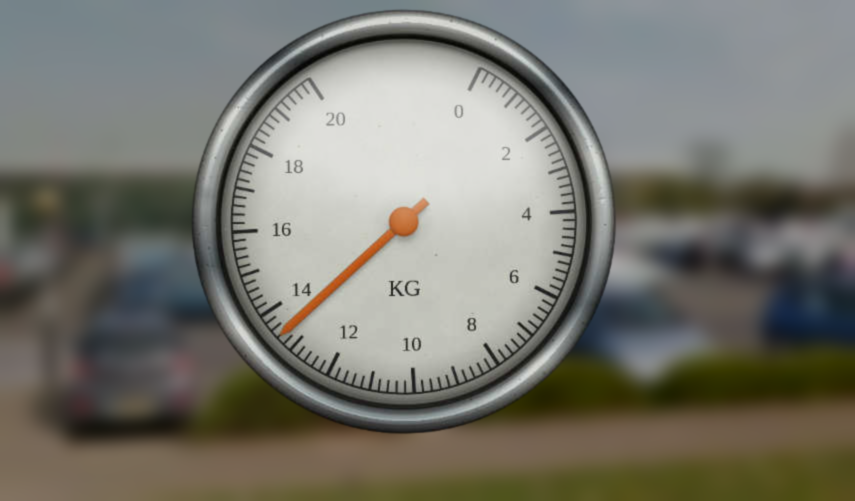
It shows 13.4
